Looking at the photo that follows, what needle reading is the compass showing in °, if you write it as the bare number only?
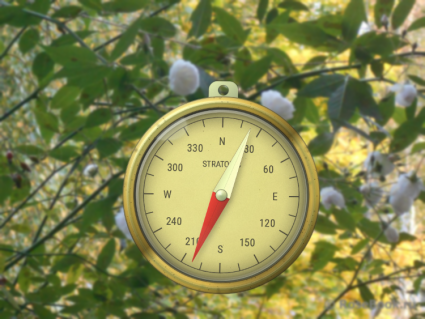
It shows 202.5
